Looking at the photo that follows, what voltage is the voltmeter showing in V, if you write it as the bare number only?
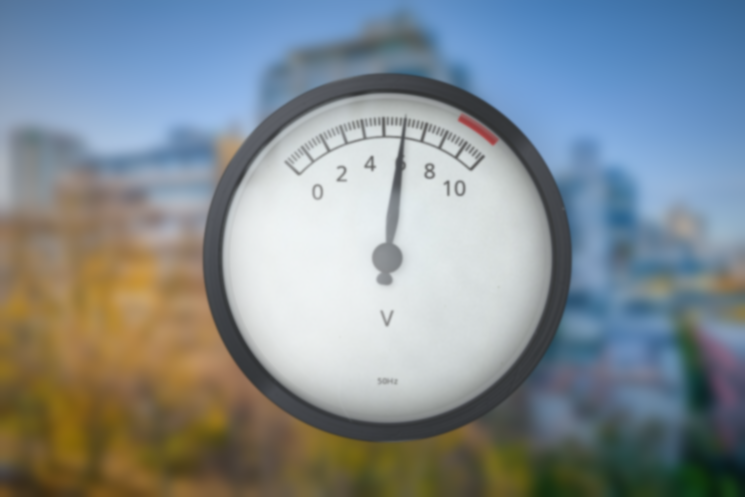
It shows 6
